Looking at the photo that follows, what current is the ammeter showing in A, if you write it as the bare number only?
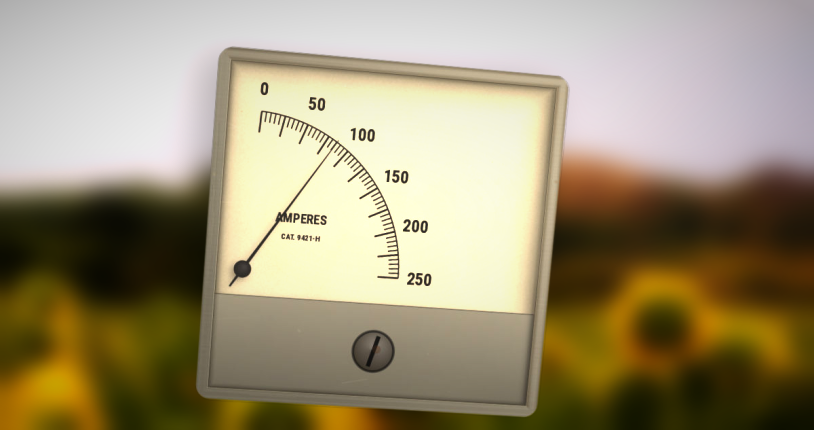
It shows 85
